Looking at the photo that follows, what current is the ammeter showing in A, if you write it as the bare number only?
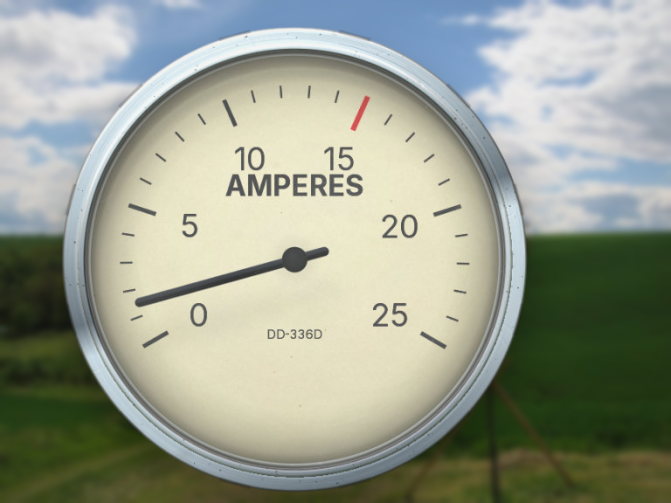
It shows 1.5
